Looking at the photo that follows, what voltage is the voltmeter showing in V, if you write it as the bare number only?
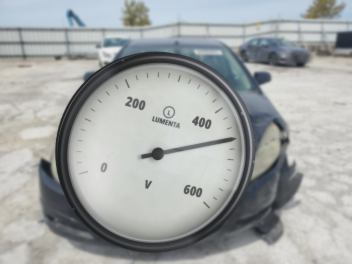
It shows 460
